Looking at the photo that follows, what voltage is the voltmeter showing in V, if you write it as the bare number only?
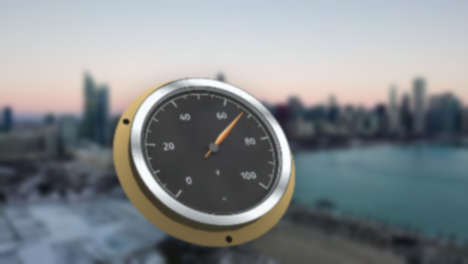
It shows 67.5
